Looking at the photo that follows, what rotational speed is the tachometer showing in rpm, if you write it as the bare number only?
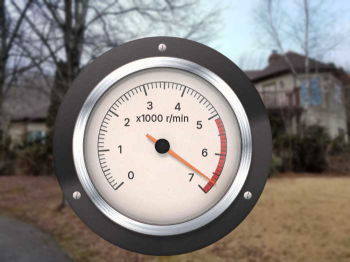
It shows 6700
